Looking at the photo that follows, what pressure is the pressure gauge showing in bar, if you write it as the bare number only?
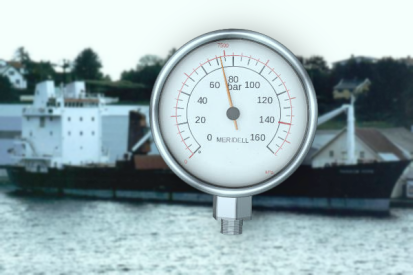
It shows 72.5
